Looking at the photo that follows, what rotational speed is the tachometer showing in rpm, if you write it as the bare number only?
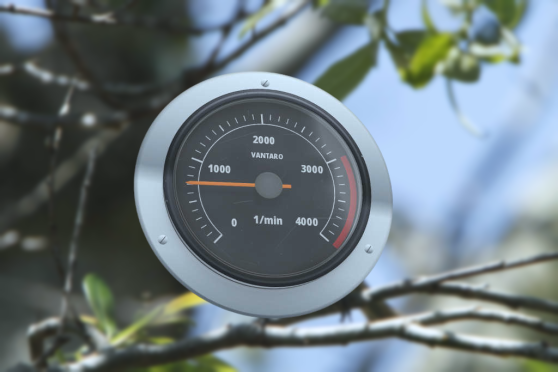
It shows 700
